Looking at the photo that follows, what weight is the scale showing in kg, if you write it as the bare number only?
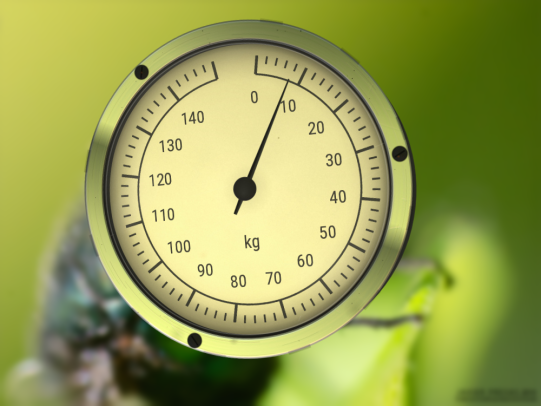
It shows 8
